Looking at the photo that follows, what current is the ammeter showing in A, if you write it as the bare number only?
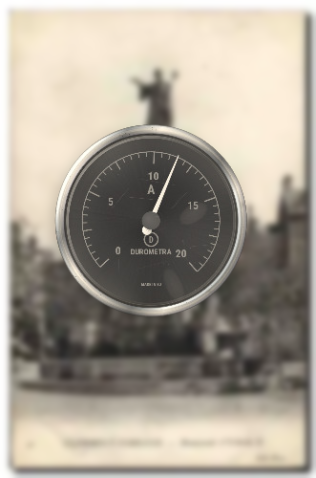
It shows 11.5
